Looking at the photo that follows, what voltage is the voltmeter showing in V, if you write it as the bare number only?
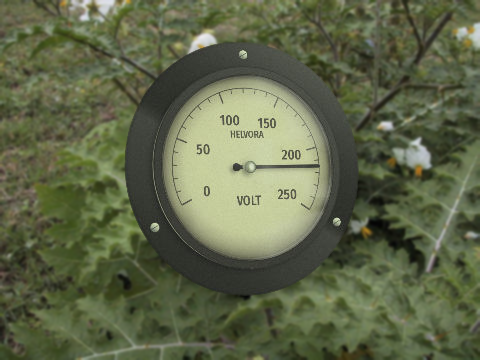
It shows 215
